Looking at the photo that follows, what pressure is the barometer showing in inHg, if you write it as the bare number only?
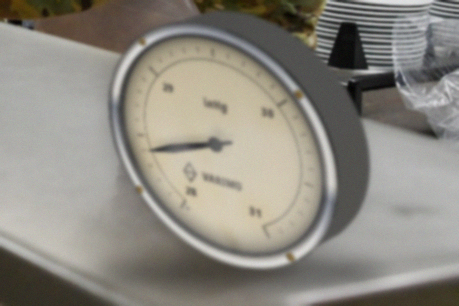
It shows 28.4
